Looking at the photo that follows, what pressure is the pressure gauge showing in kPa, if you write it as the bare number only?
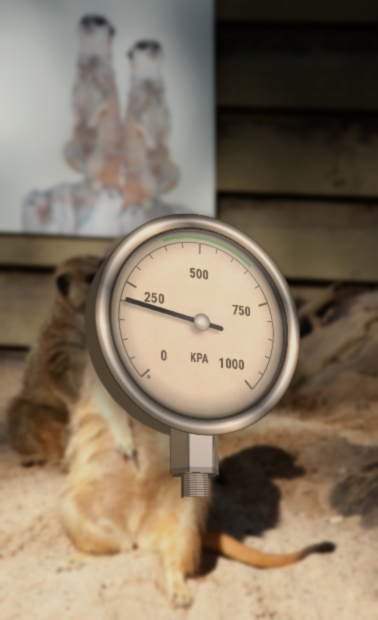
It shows 200
